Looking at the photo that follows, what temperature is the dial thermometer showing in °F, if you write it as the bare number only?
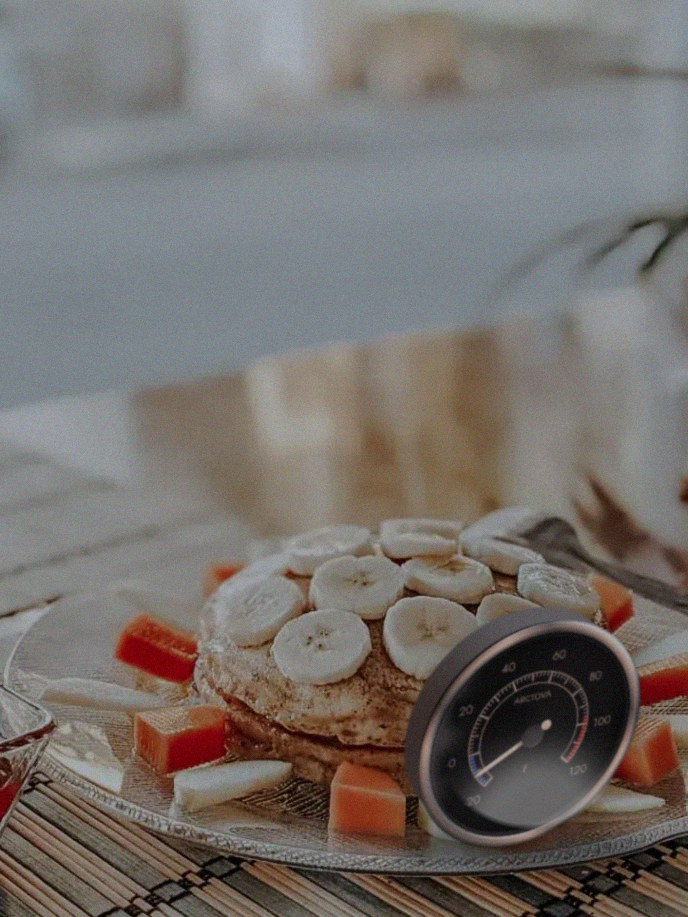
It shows -10
